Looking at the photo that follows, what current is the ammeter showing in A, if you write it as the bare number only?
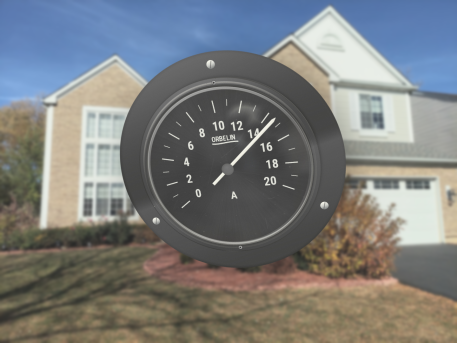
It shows 14.5
